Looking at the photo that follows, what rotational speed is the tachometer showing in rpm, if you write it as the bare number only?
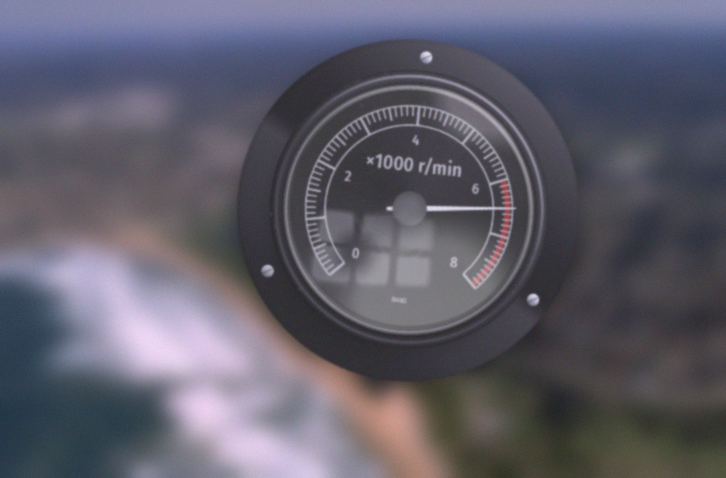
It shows 6500
